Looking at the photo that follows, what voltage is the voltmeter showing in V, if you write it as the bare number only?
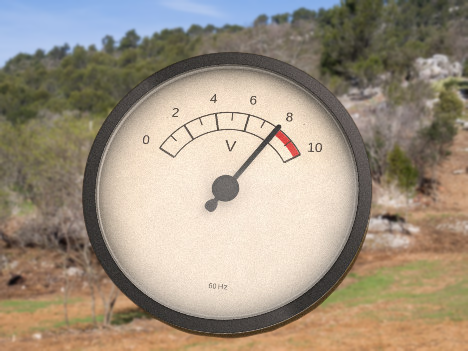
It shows 8
